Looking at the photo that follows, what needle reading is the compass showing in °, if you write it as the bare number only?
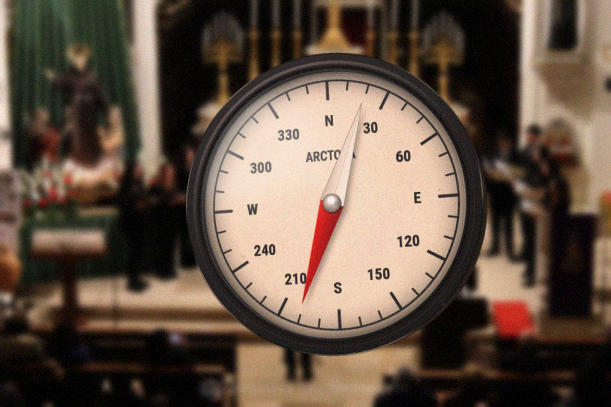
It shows 200
